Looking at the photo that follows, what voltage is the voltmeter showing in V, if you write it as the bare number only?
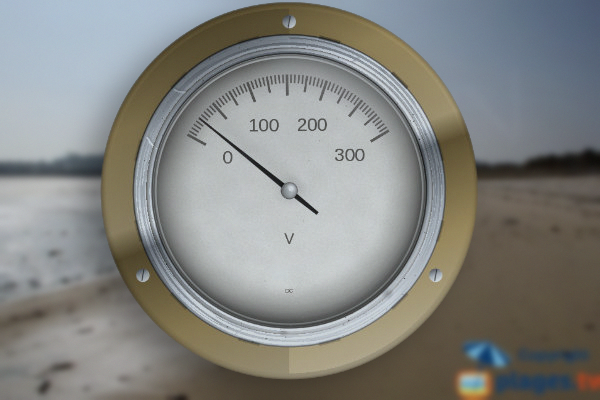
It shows 25
